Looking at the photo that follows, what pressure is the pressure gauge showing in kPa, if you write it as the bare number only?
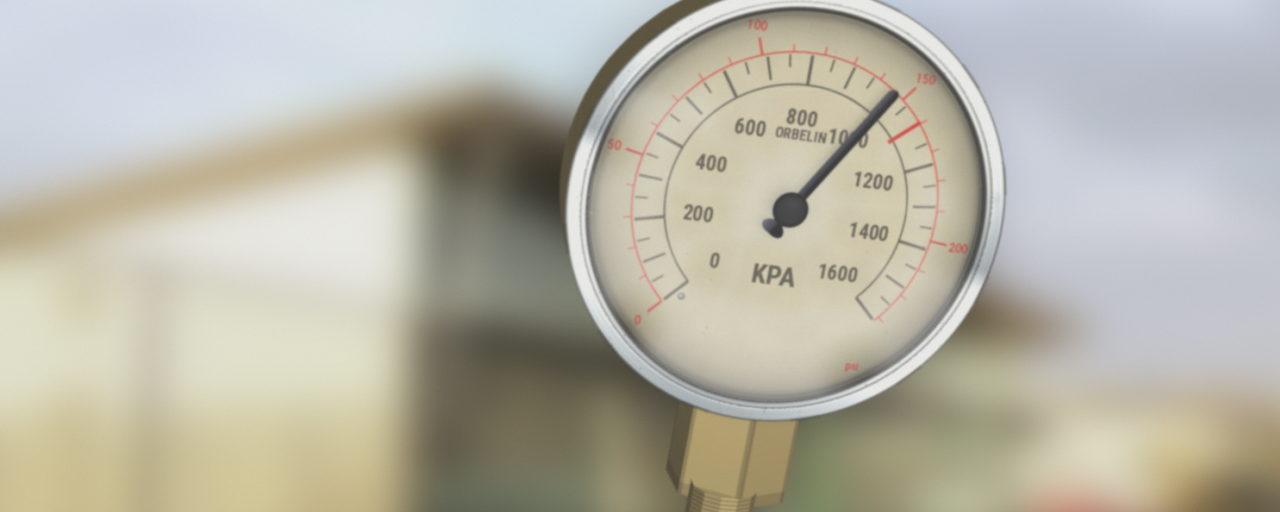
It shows 1000
